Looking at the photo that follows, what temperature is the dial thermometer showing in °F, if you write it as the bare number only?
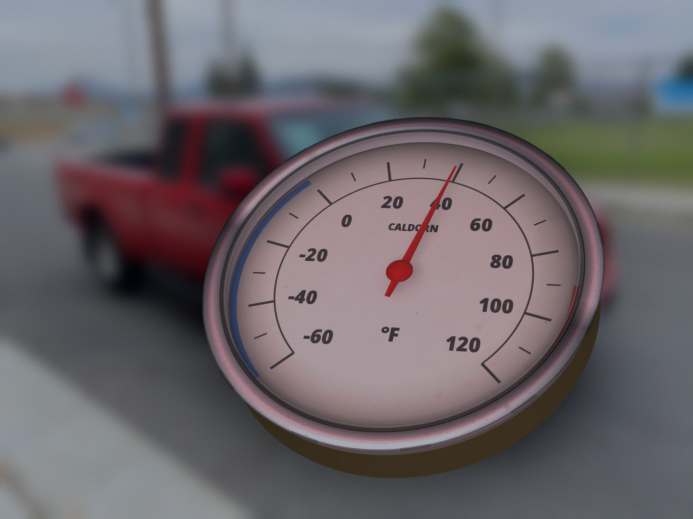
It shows 40
